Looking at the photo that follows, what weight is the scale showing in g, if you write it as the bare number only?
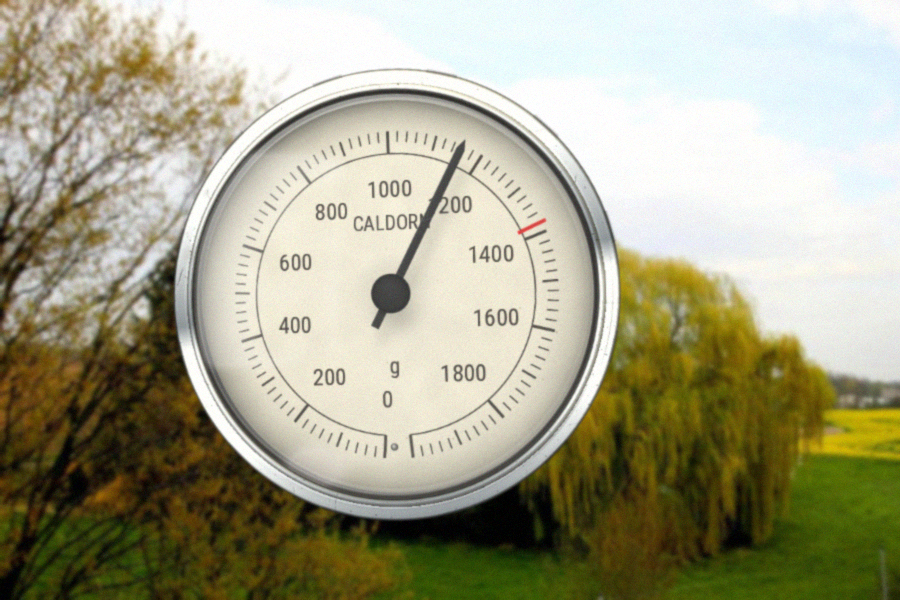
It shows 1160
